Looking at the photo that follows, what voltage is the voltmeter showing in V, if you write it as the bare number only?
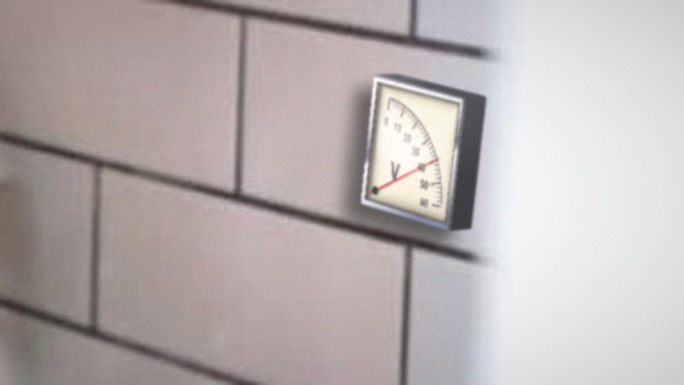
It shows 40
